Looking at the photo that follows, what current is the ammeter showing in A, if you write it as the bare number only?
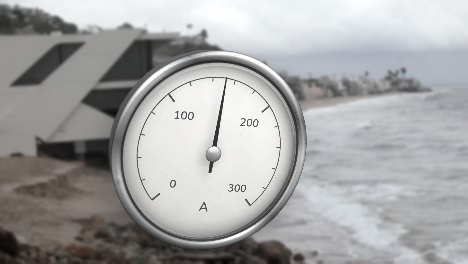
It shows 150
